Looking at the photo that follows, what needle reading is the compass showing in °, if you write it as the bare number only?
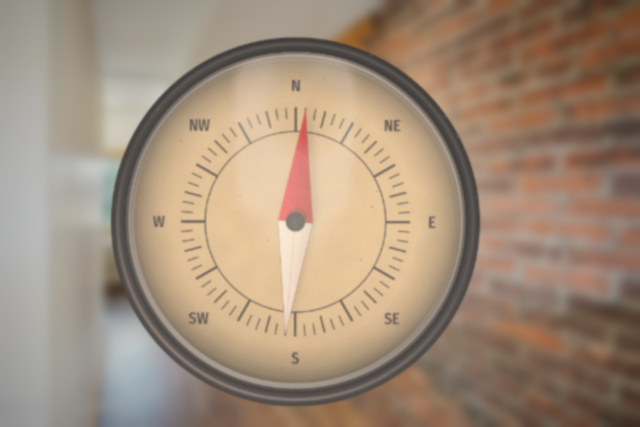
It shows 5
